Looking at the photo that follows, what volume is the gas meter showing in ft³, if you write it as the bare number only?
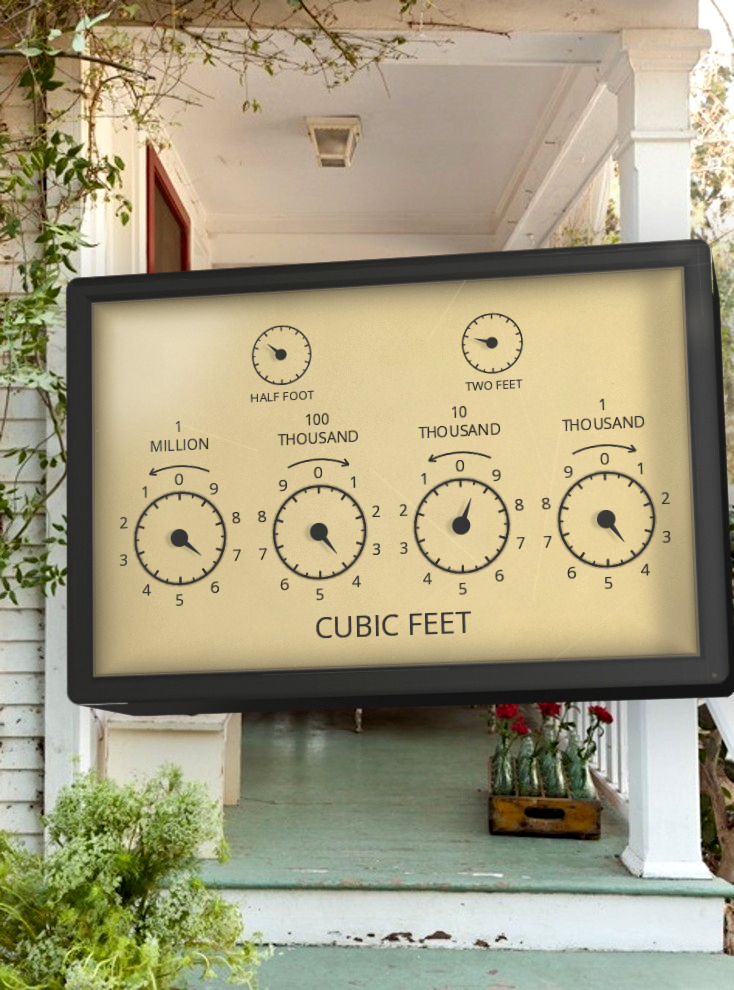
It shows 639400
